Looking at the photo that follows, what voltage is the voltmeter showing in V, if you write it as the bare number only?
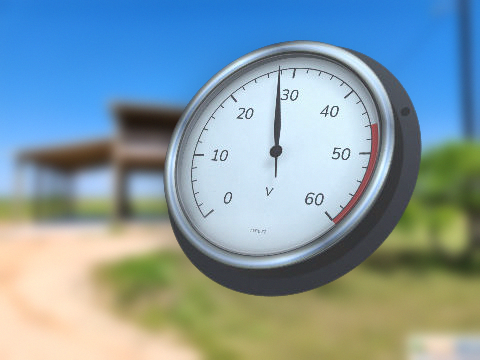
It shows 28
